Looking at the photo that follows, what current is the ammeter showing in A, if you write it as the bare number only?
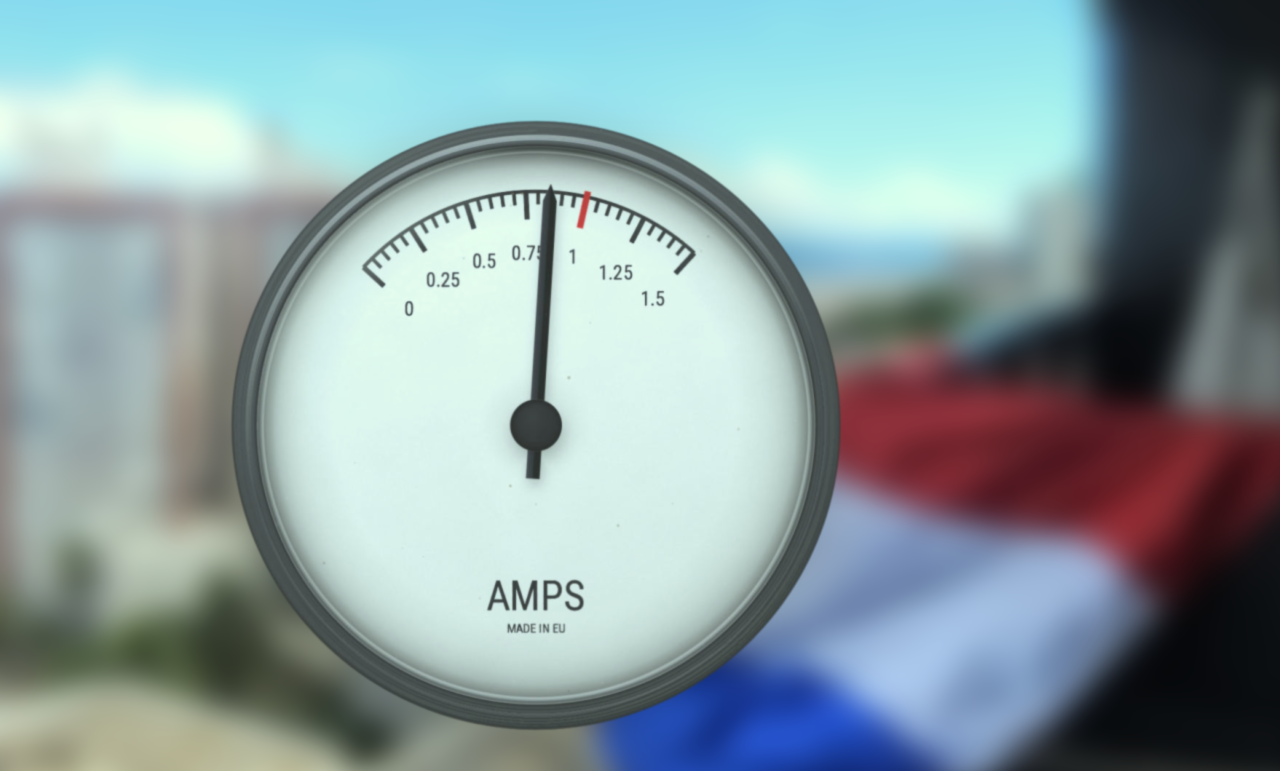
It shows 0.85
